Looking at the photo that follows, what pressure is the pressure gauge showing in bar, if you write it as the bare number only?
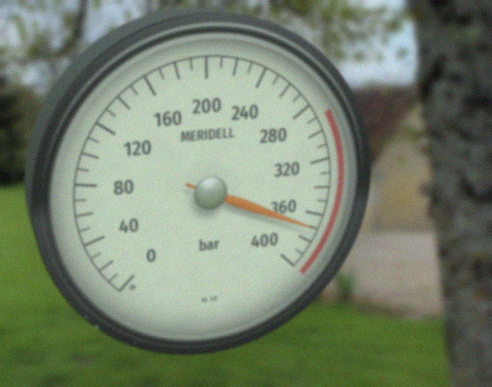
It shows 370
